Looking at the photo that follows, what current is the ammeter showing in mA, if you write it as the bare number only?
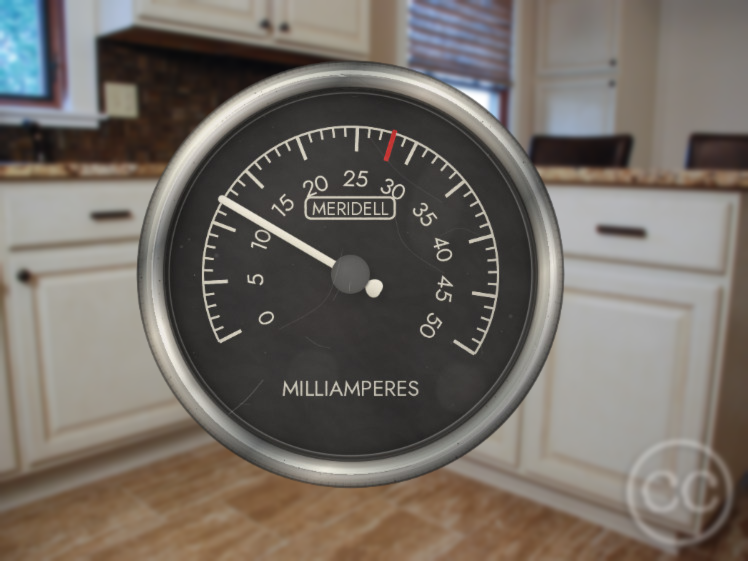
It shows 12
